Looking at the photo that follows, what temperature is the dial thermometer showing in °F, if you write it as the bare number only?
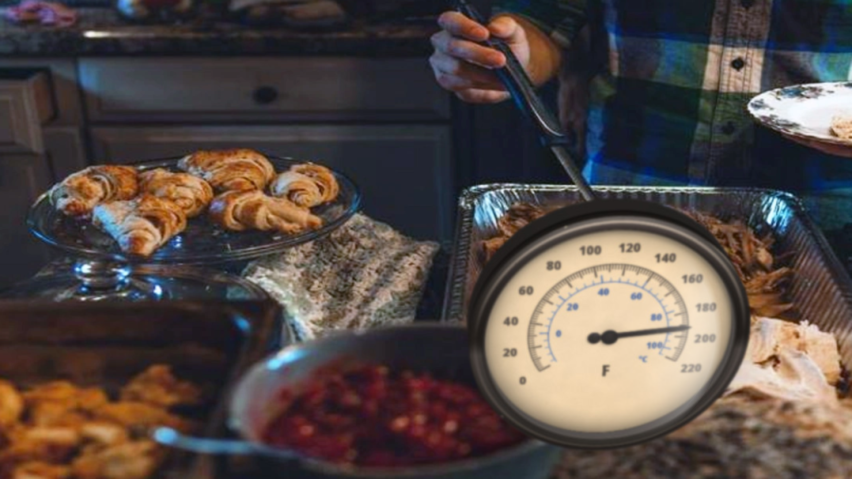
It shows 190
